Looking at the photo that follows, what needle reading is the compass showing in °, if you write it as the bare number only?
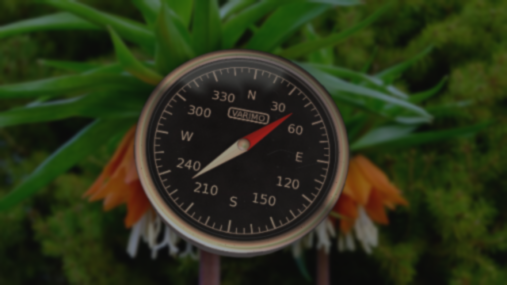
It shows 45
